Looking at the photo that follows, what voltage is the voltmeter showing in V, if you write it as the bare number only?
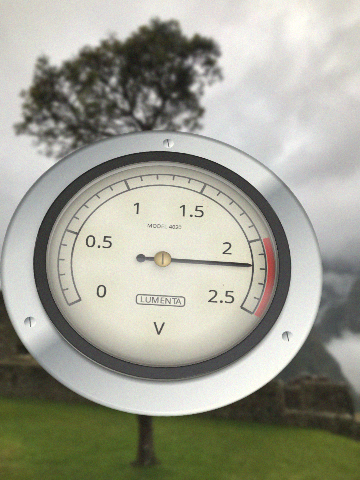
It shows 2.2
